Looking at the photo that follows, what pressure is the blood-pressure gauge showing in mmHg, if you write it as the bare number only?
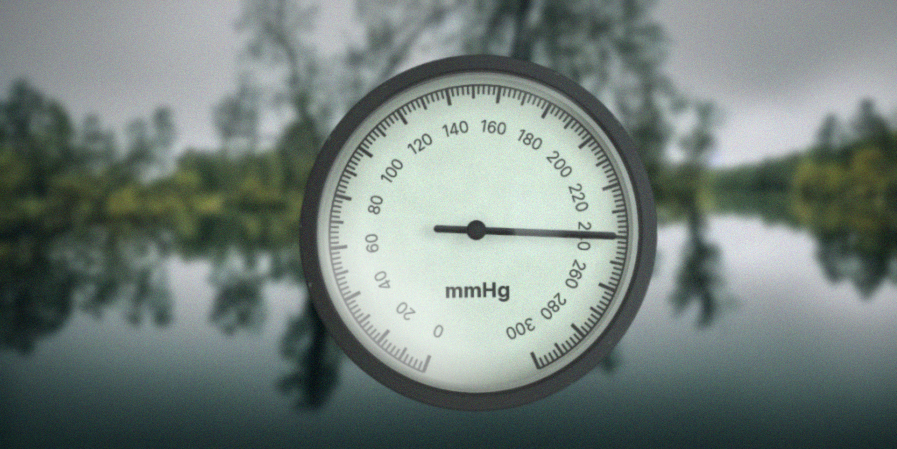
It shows 240
